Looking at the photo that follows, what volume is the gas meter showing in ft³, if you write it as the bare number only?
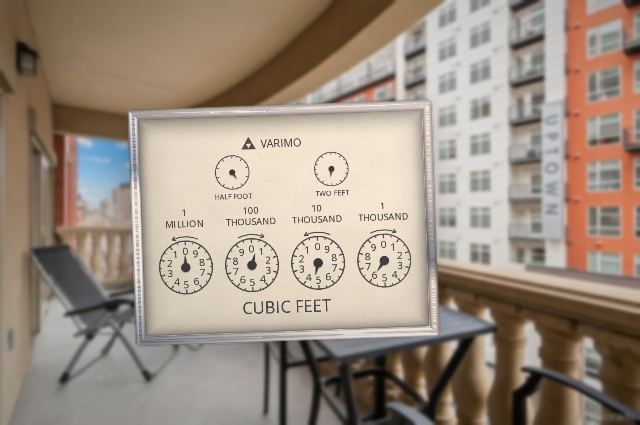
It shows 4600
